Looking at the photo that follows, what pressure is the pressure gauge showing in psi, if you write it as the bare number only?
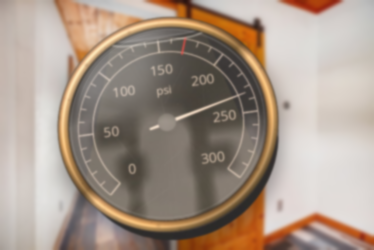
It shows 235
